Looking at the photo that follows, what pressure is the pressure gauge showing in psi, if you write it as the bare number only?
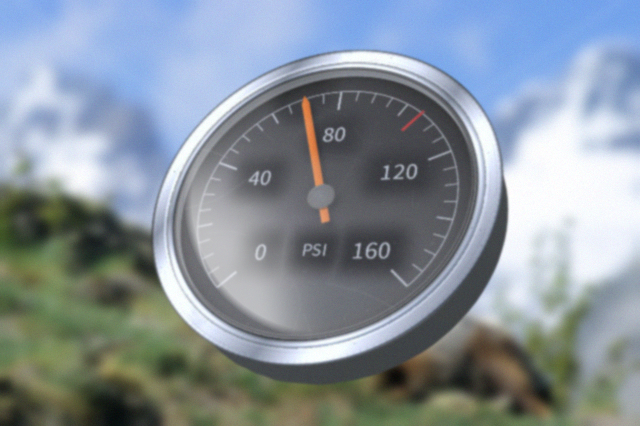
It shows 70
